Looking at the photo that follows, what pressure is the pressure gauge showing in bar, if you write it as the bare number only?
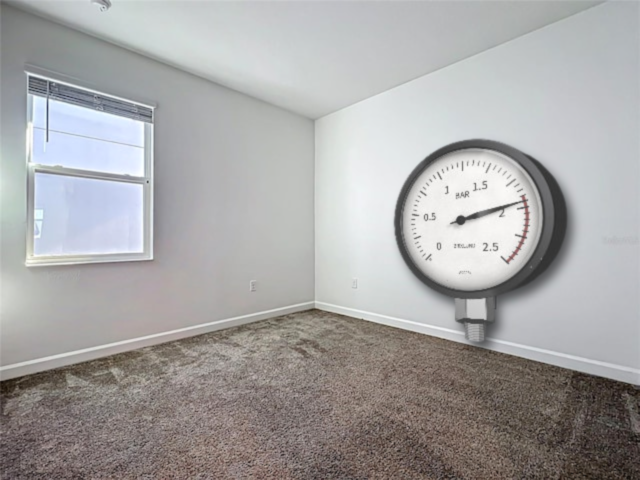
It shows 1.95
